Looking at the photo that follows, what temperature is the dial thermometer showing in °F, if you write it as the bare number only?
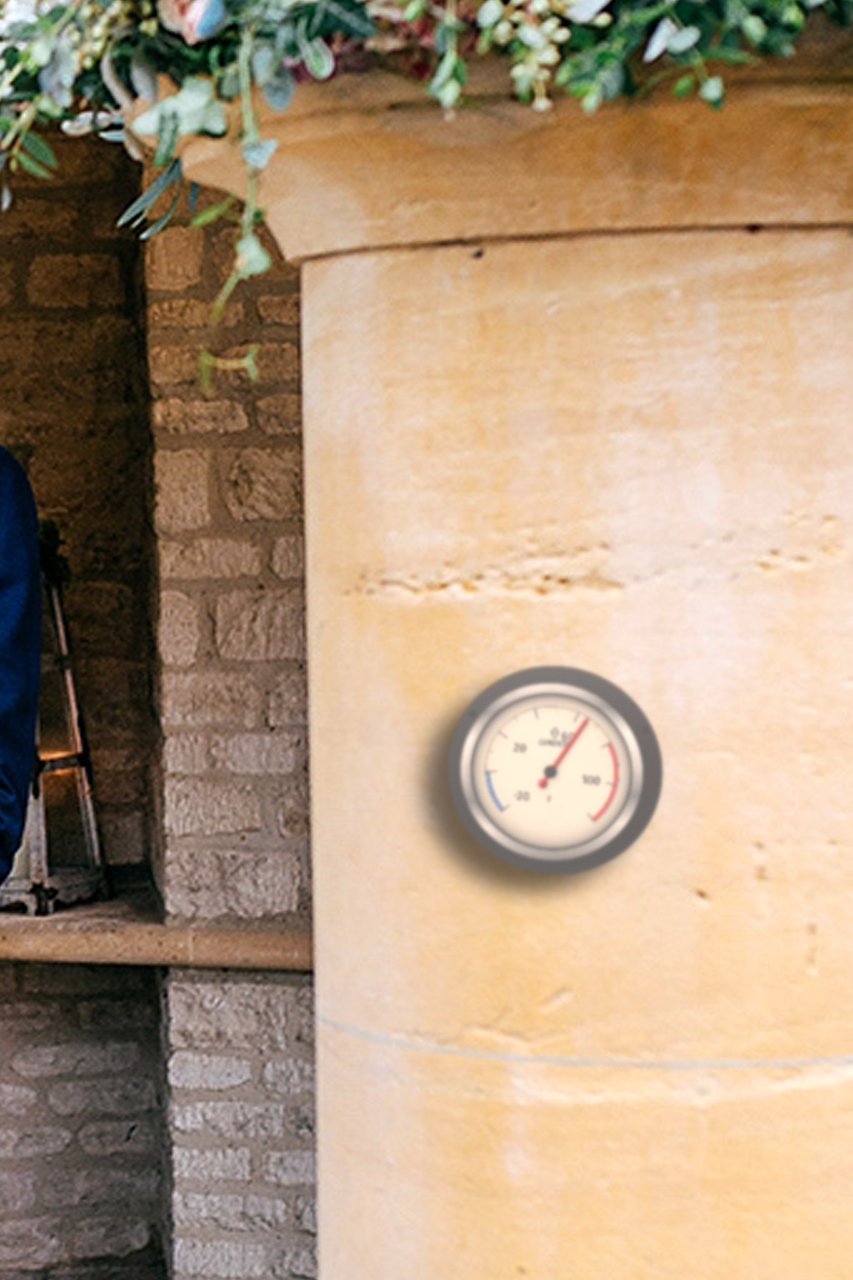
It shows 65
